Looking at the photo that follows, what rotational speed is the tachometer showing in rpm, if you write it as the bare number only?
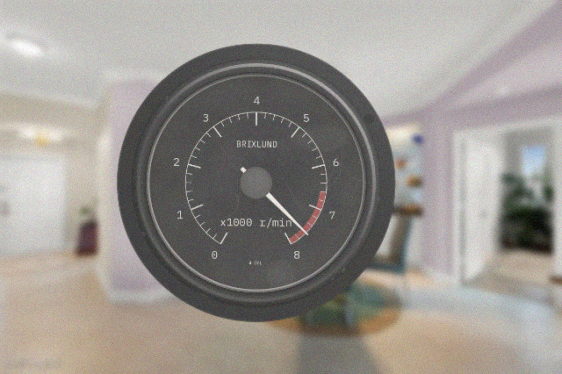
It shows 7600
